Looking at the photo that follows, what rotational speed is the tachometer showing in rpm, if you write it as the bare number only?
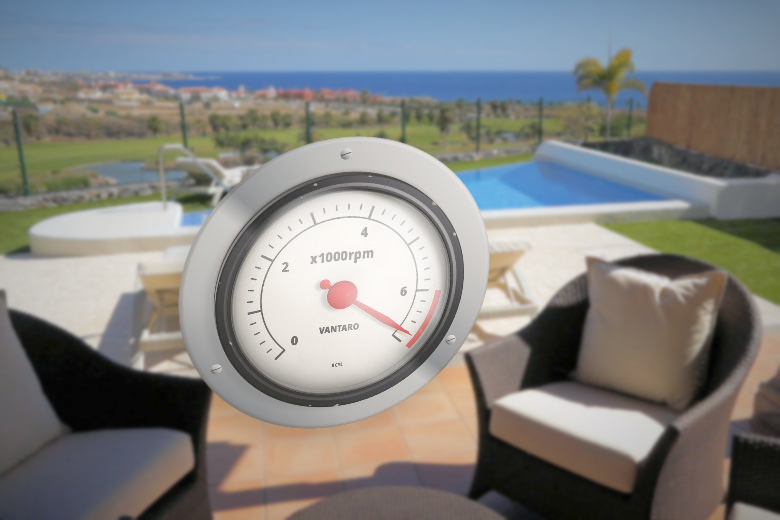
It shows 6800
